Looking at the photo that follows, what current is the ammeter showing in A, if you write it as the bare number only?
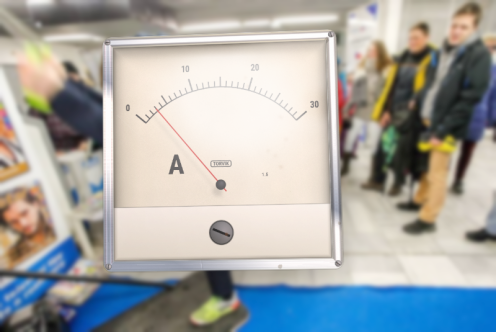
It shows 3
